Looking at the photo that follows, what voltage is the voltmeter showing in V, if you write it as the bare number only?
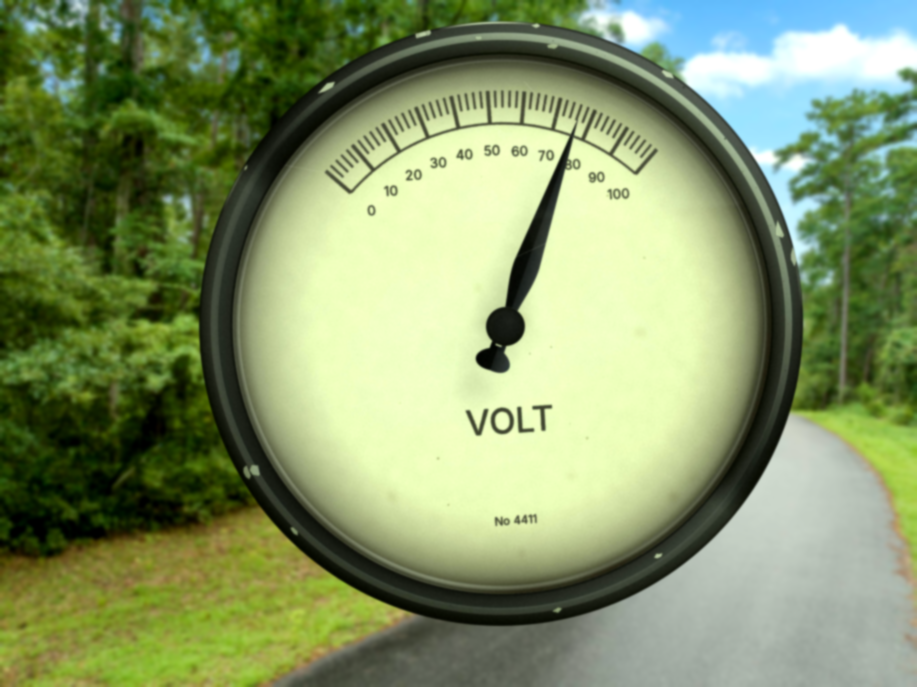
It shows 76
